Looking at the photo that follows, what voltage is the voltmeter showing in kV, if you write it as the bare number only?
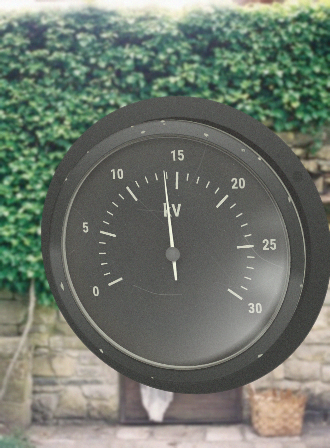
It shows 14
